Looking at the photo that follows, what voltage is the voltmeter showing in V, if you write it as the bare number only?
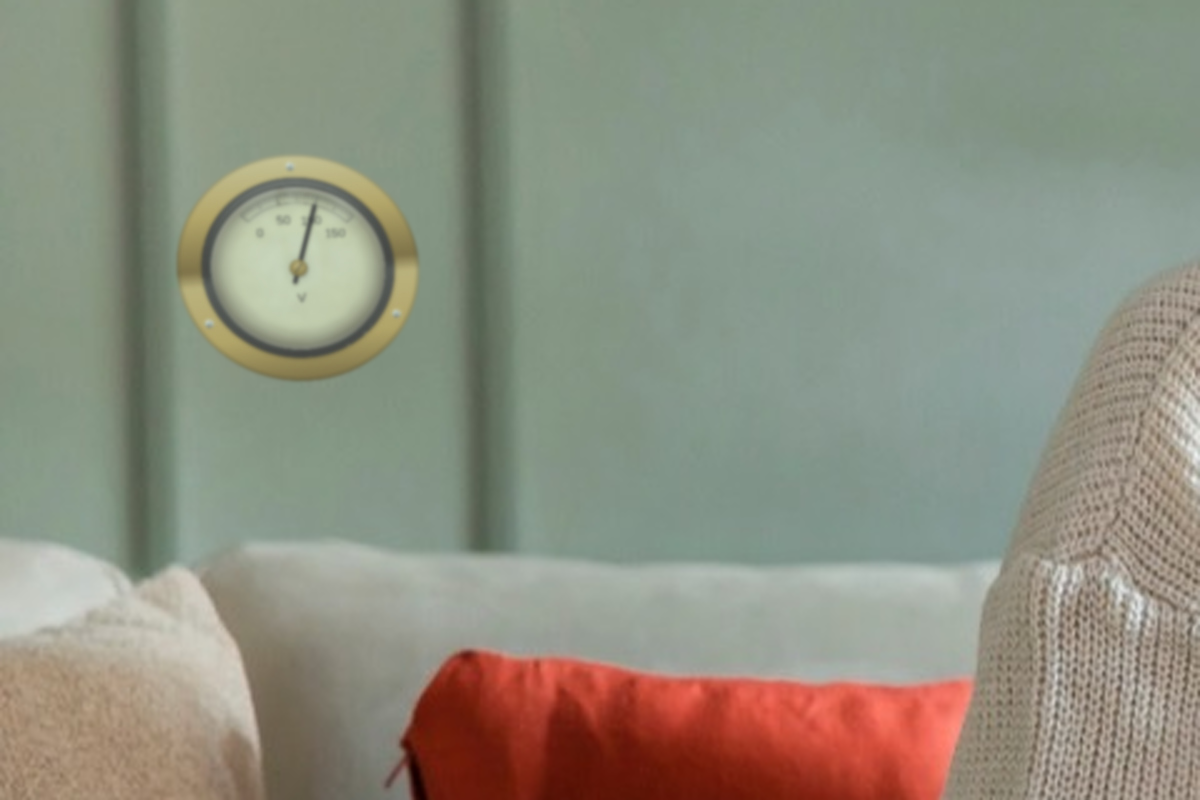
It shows 100
